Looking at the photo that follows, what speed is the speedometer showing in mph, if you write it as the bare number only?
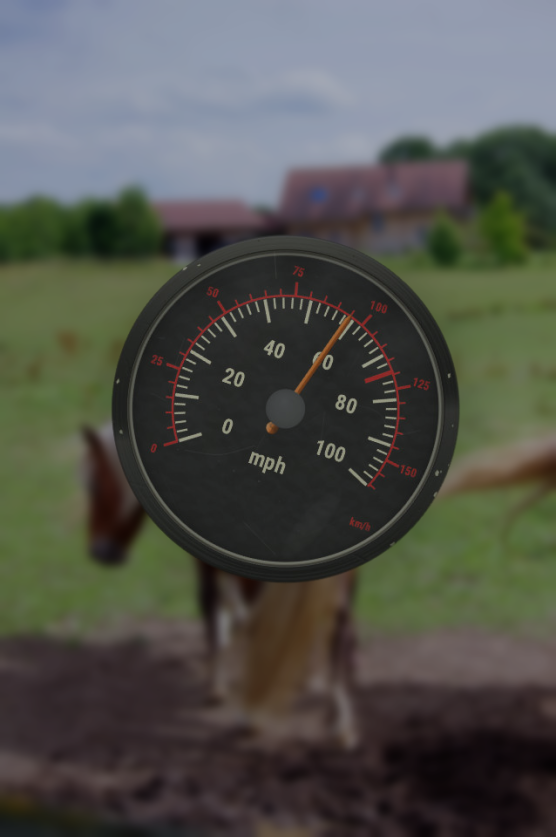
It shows 59
